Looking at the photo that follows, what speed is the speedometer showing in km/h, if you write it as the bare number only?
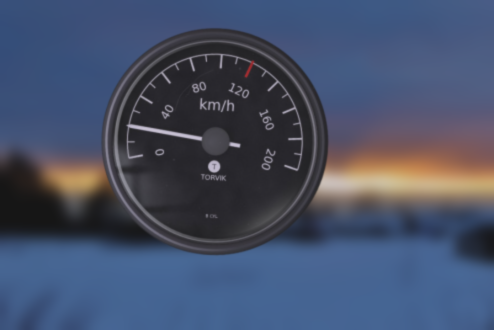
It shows 20
